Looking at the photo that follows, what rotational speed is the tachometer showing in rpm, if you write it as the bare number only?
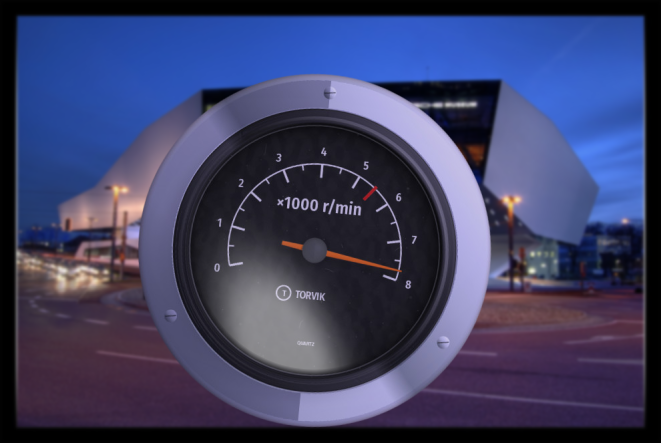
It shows 7750
